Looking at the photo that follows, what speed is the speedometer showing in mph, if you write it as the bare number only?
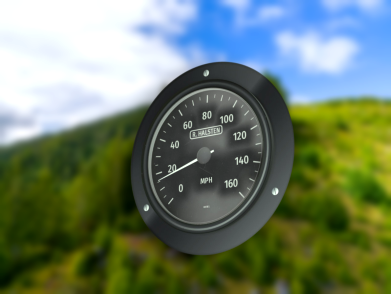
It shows 15
